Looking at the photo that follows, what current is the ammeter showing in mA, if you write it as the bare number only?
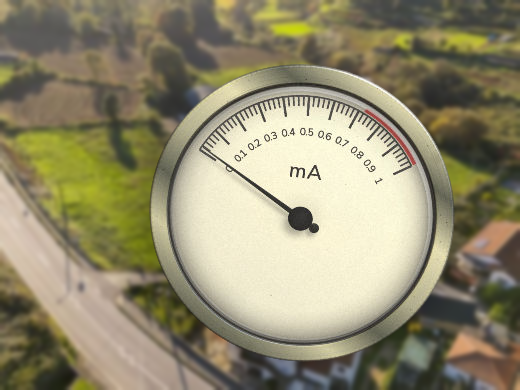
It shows 0.02
